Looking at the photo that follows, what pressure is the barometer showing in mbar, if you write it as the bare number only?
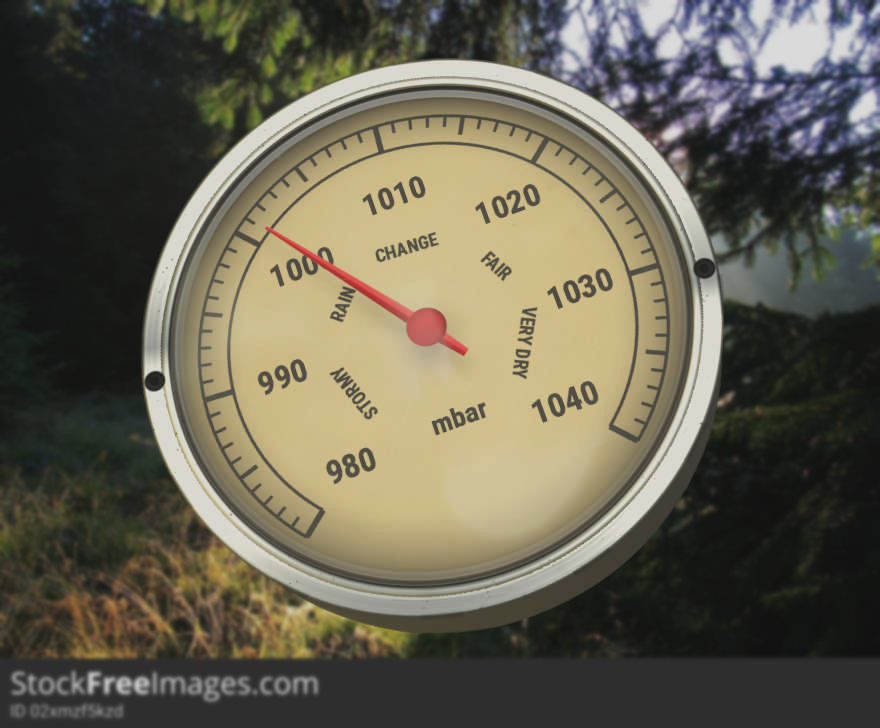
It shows 1001
